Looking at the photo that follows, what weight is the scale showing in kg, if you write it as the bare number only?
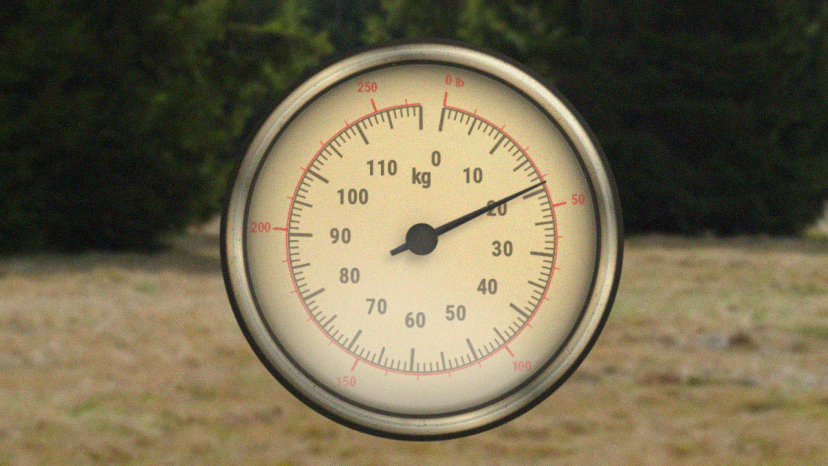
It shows 19
